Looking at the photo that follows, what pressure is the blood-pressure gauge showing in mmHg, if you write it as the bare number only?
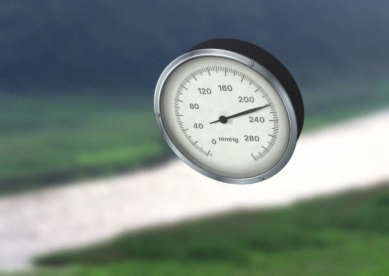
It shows 220
